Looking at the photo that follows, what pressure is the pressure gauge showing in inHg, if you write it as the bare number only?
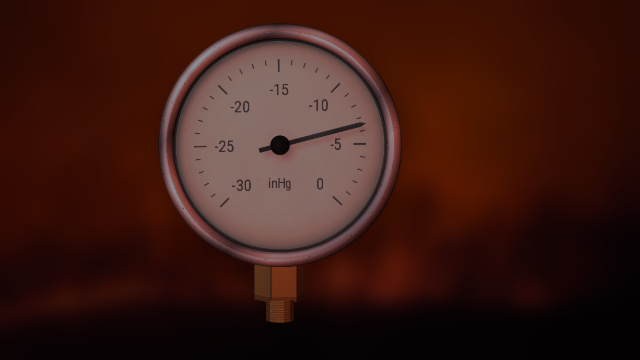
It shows -6.5
